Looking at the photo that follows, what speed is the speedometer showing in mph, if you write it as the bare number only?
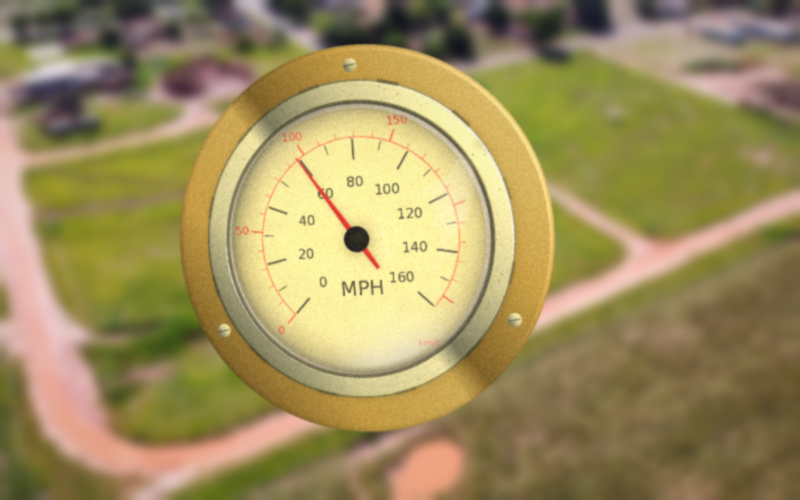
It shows 60
